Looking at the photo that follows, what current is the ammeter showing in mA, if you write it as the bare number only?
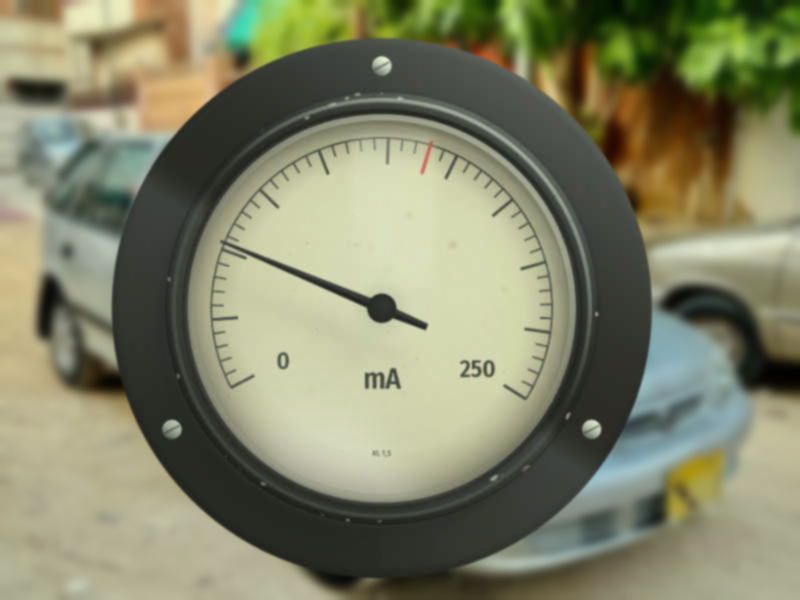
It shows 52.5
